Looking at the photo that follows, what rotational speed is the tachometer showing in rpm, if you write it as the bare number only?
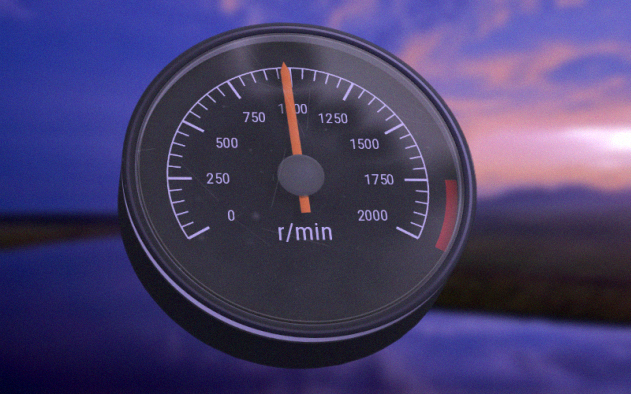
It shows 975
